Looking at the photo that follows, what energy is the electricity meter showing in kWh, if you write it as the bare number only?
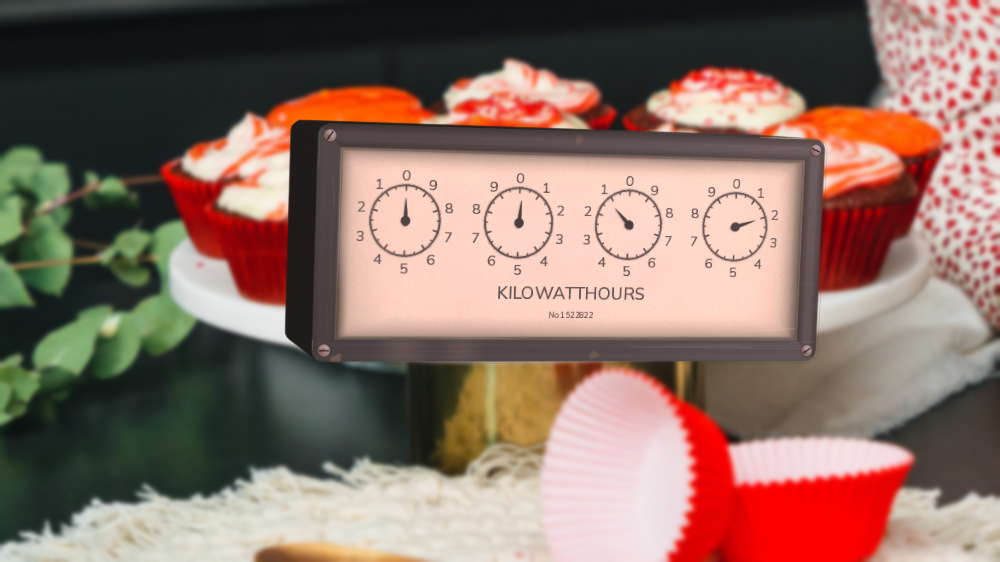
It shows 12
